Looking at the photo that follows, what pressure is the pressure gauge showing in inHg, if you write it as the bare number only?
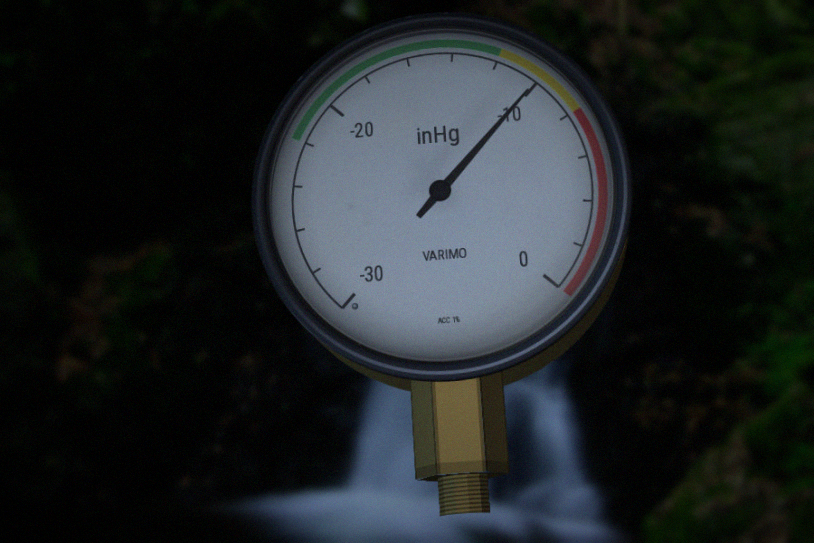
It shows -10
